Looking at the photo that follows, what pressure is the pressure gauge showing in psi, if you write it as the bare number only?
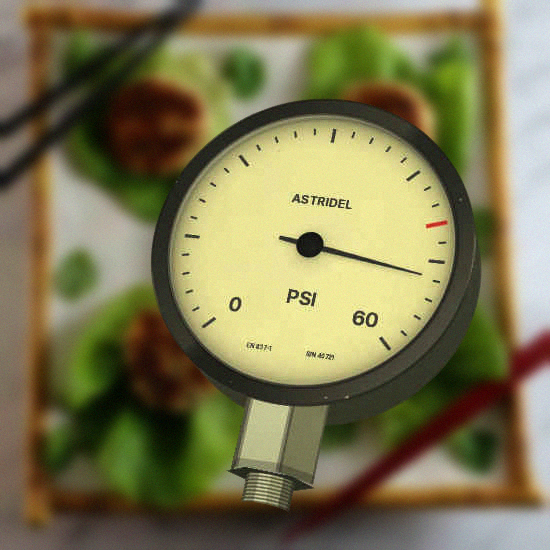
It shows 52
